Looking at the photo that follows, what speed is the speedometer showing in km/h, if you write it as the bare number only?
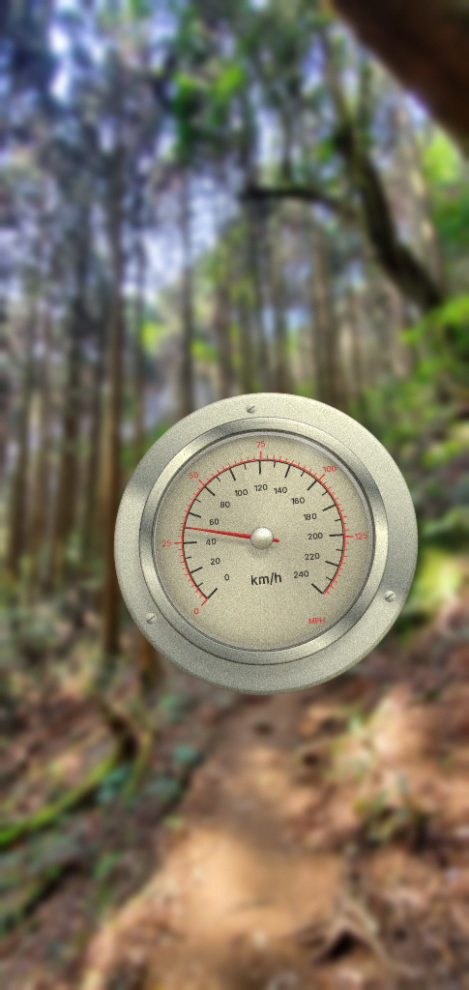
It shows 50
